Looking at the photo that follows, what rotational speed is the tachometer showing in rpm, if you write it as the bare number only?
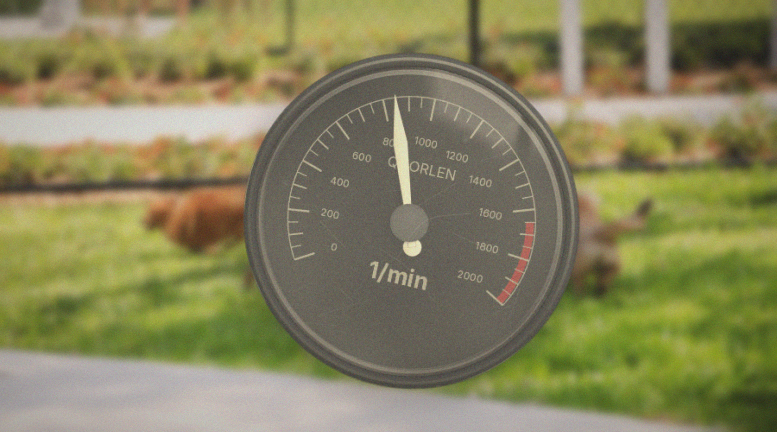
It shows 850
